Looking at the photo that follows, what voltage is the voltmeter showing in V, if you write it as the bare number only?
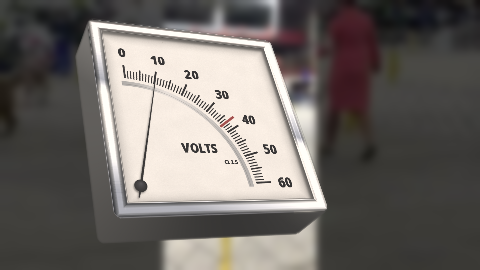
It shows 10
